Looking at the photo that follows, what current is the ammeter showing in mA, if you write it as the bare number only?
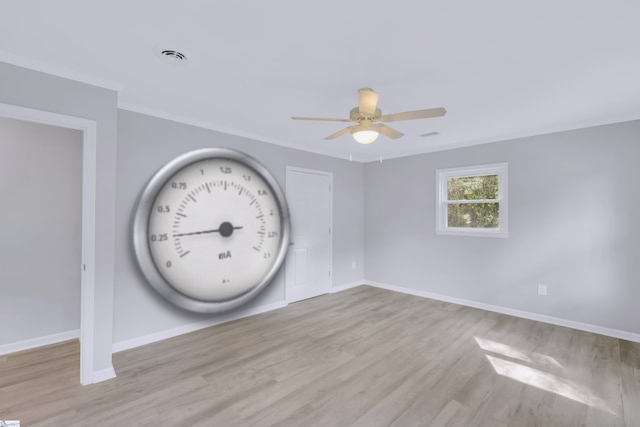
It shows 0.25
